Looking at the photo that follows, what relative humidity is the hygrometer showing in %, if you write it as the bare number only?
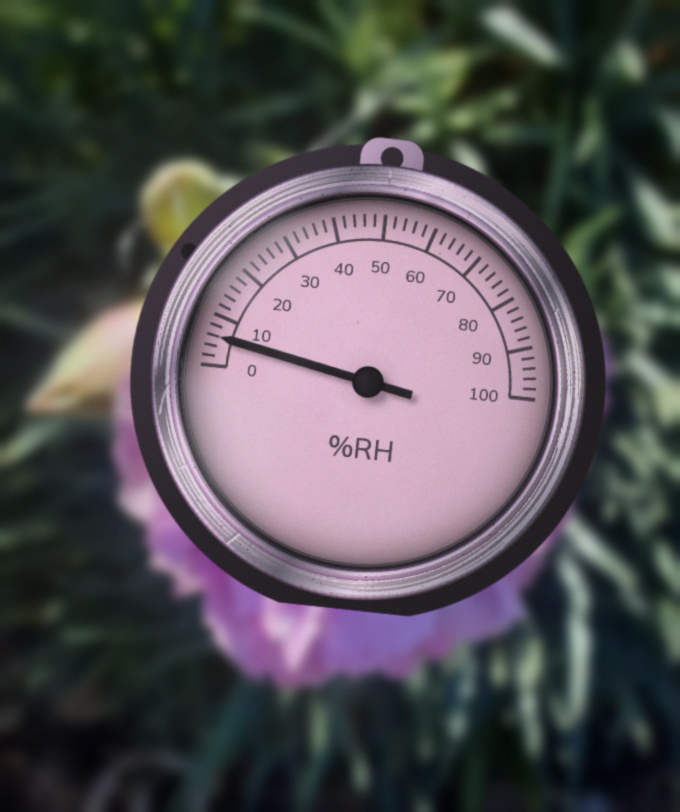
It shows 6
